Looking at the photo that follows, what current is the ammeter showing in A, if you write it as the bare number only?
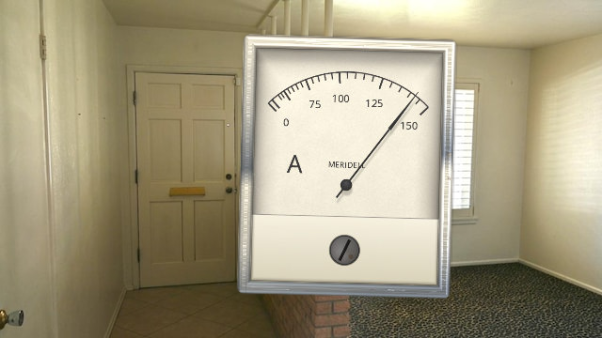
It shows 142.5
